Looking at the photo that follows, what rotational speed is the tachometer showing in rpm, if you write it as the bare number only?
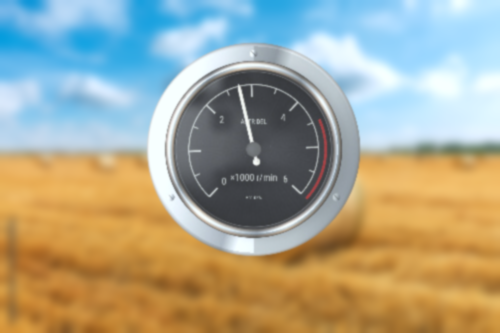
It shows 2750
